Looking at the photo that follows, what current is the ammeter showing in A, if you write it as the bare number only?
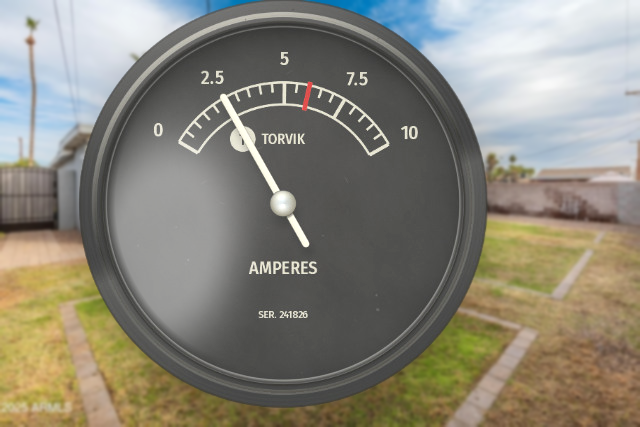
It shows 2.5
